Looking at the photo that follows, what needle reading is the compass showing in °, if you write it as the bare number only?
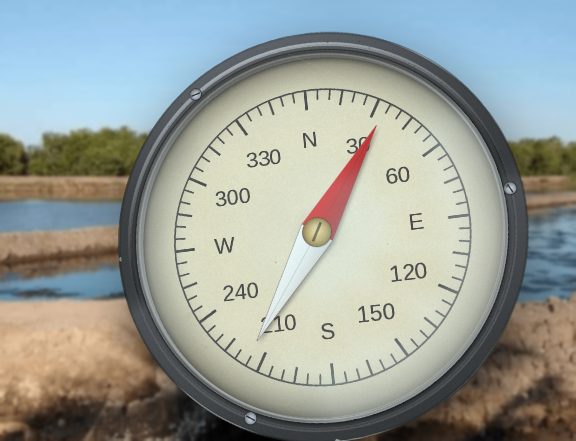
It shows 35
